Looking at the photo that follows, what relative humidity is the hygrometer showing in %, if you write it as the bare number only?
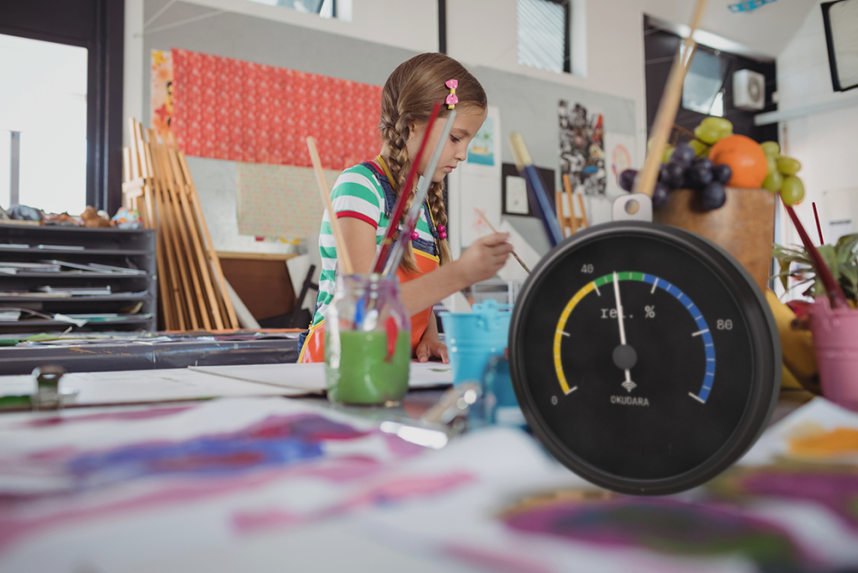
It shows 48
